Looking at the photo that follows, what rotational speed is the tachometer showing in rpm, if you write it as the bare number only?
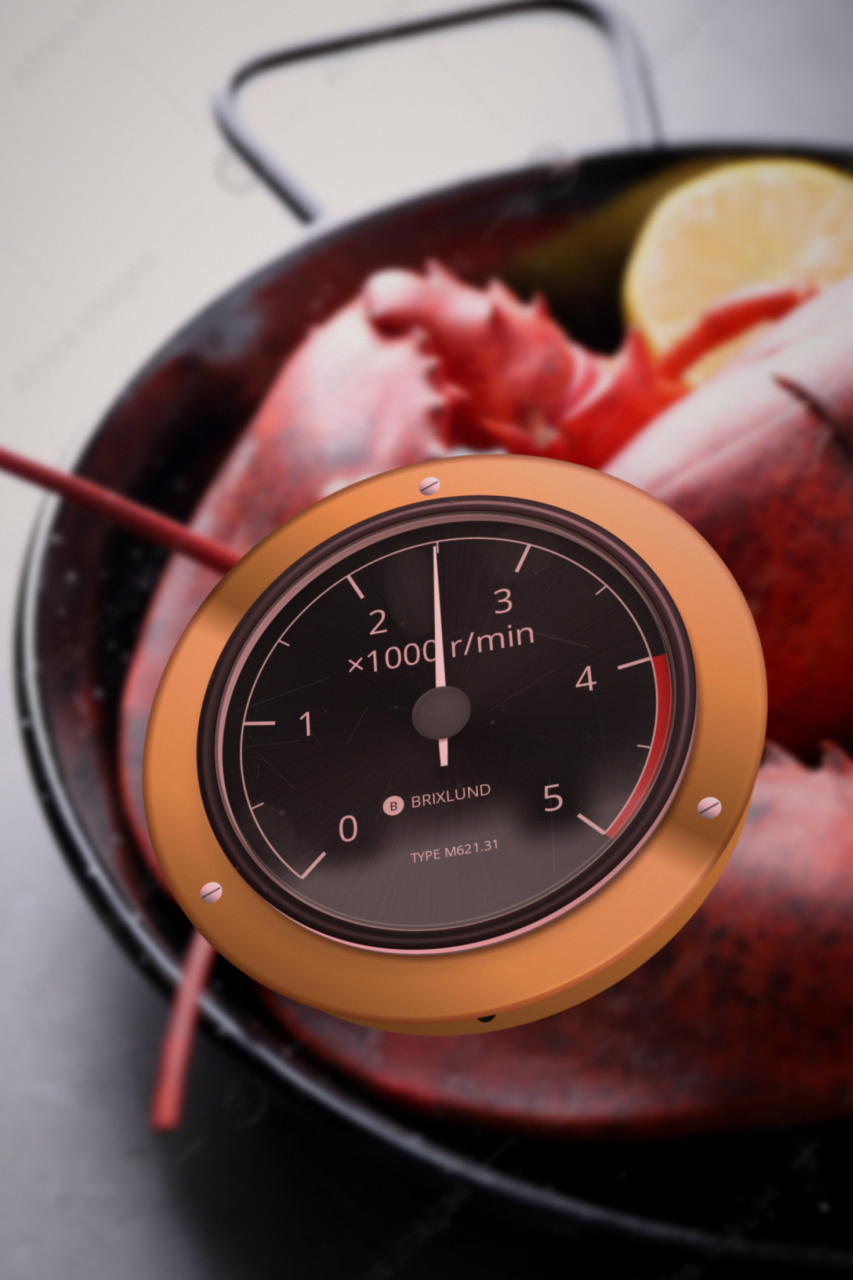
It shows 2500
